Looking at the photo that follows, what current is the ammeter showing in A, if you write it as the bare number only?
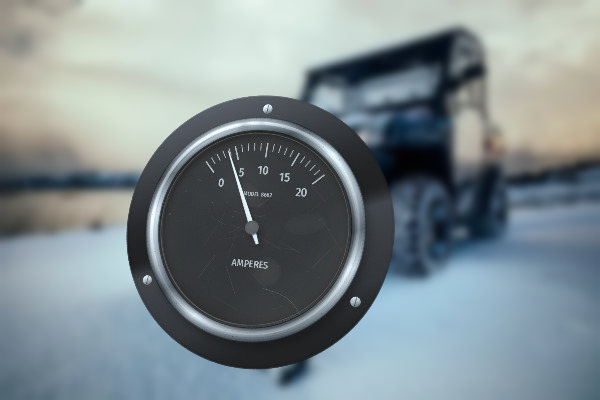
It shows 4
